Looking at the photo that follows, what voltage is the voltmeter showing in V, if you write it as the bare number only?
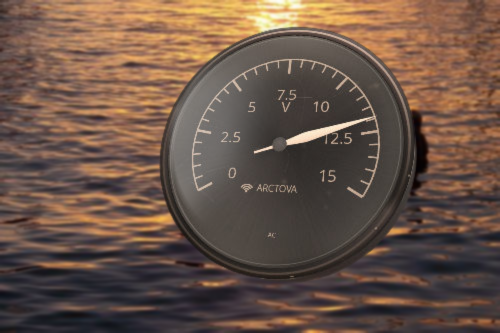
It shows 12
